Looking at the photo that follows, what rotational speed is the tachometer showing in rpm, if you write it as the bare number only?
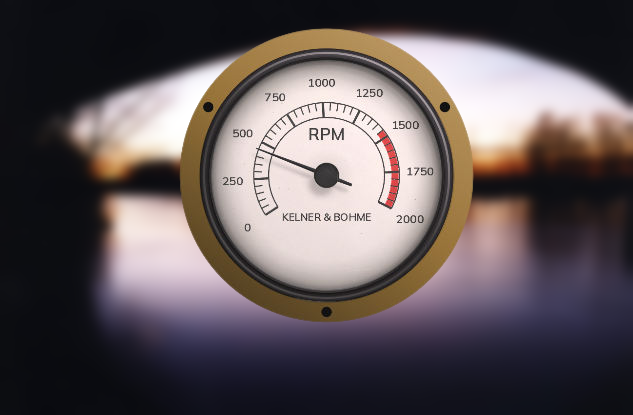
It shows 450
